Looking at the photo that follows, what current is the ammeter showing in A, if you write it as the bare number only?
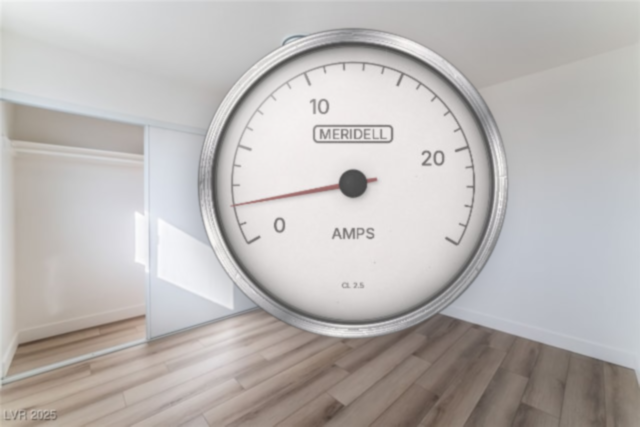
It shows 2
